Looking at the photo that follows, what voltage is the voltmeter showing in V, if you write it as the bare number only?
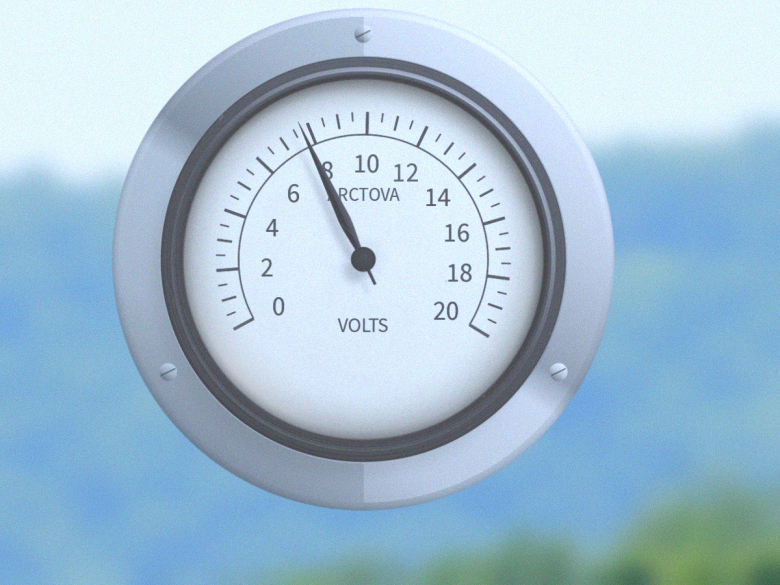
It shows 7.75
